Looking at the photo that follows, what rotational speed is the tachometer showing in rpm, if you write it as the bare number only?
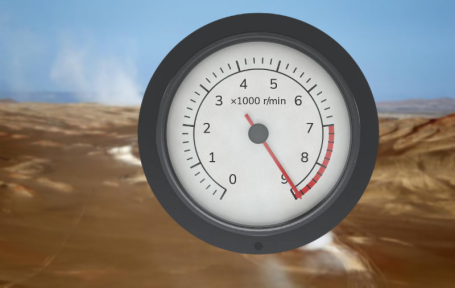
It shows 8900
